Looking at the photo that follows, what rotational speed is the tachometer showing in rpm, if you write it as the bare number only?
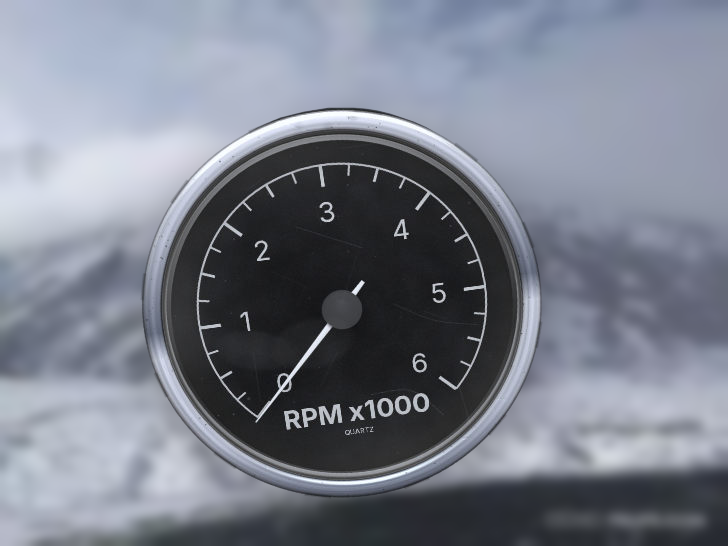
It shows 0
